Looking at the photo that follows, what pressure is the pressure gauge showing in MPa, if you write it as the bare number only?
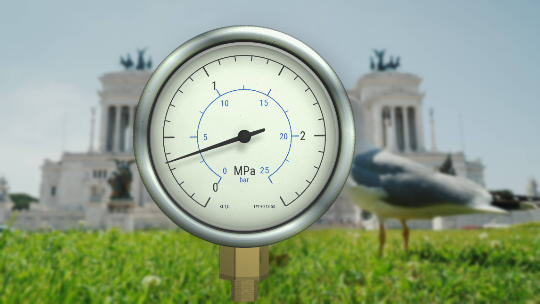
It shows 0.35
